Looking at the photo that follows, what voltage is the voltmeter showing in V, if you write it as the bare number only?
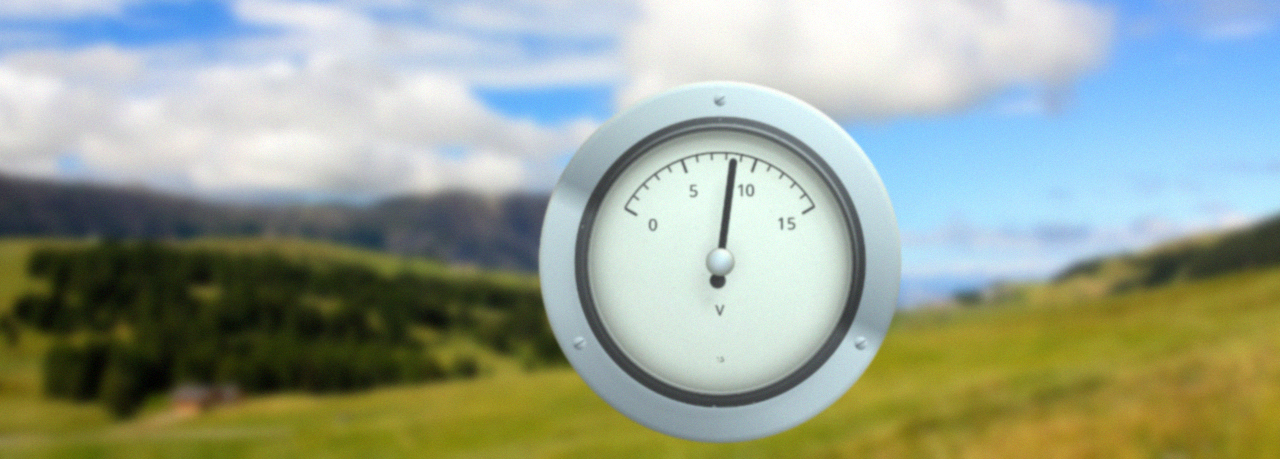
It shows 8.5
